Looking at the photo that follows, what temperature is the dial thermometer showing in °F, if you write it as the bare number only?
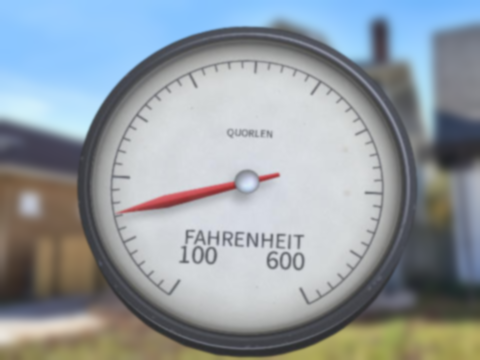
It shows 170
